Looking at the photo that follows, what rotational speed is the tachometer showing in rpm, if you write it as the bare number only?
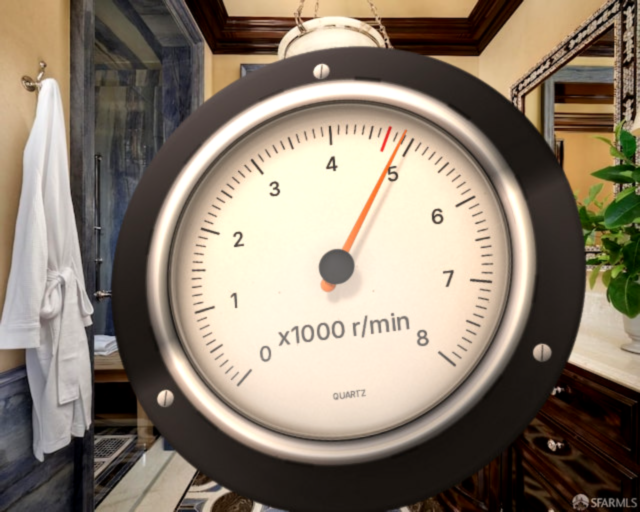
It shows 4900
